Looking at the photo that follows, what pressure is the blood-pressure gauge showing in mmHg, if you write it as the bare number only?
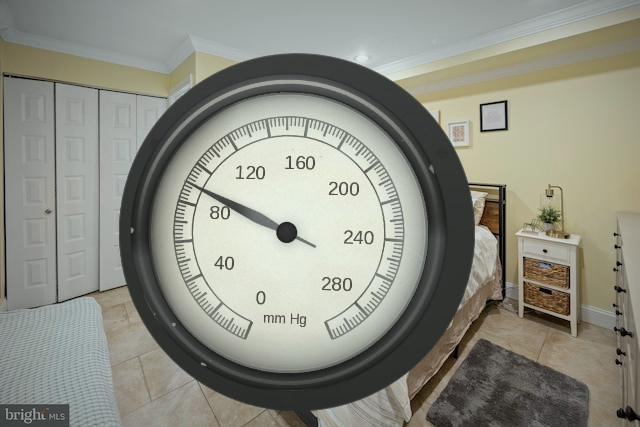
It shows 90
